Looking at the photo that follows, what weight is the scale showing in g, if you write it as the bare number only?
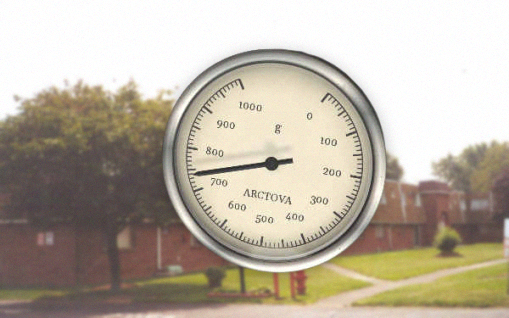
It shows 740
